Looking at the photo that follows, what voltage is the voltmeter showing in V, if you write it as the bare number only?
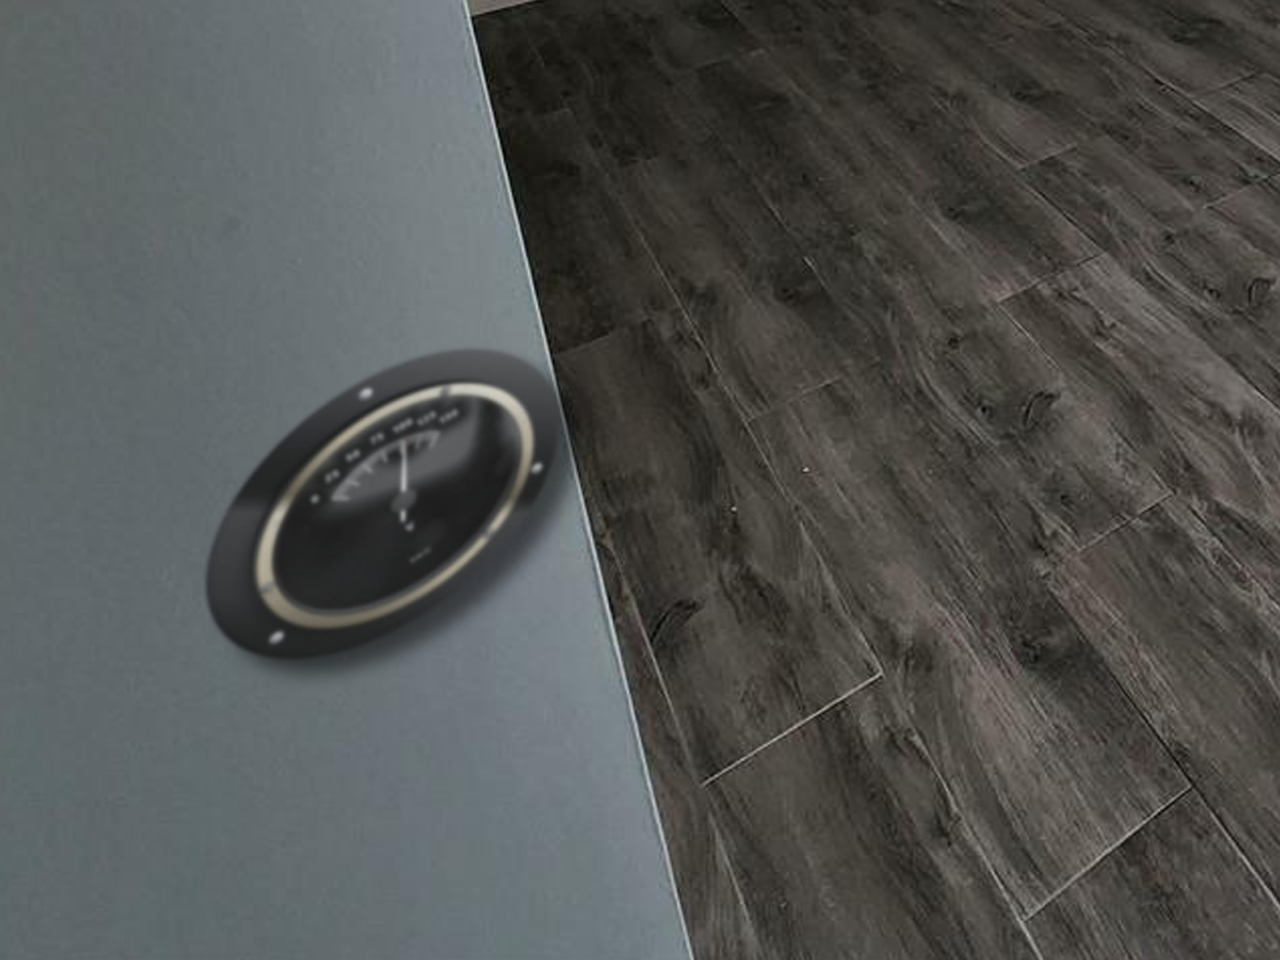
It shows 100
